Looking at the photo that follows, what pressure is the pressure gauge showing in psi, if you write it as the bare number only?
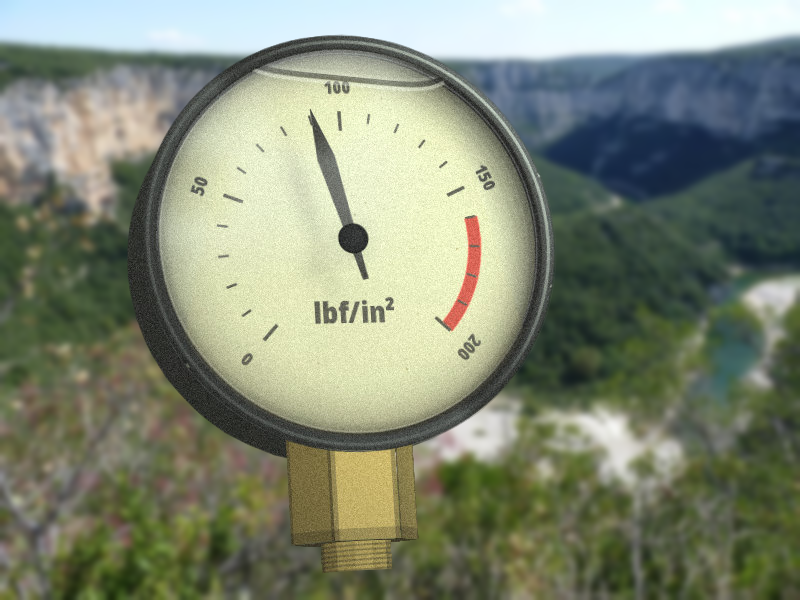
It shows 90
